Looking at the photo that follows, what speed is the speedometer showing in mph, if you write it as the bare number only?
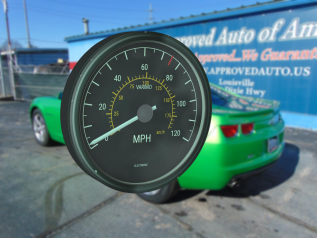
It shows 2.5
